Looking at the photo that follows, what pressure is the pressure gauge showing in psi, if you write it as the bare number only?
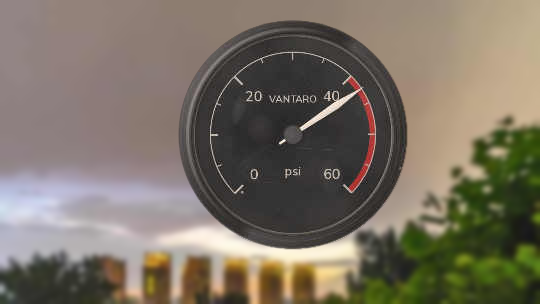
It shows 42.5
